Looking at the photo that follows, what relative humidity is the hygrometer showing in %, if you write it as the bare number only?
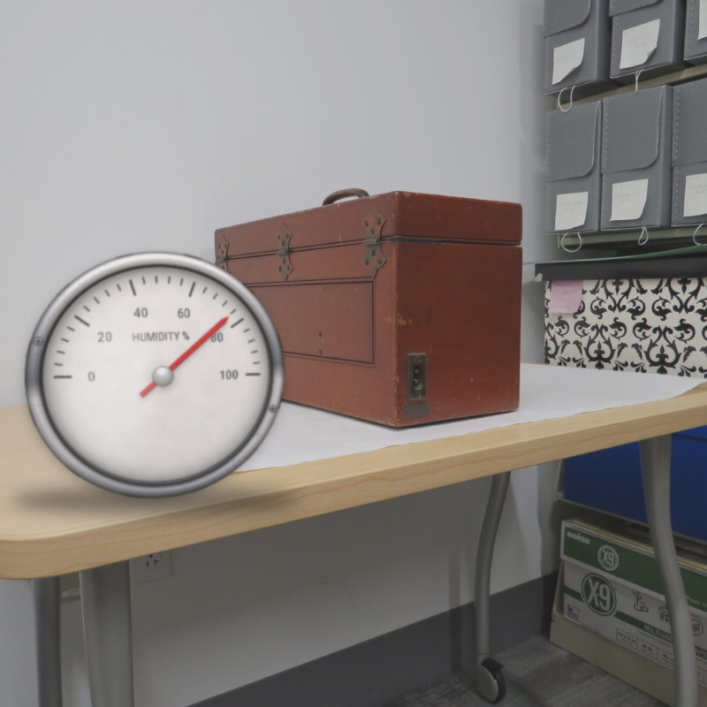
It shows 76
